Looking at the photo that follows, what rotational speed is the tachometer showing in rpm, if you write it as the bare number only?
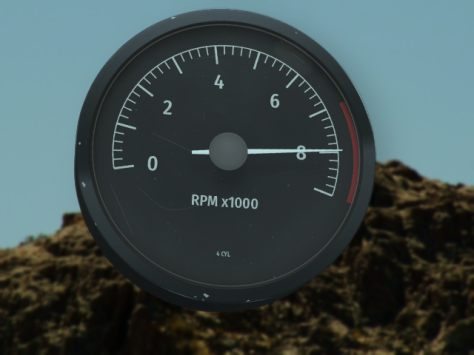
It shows 8000
